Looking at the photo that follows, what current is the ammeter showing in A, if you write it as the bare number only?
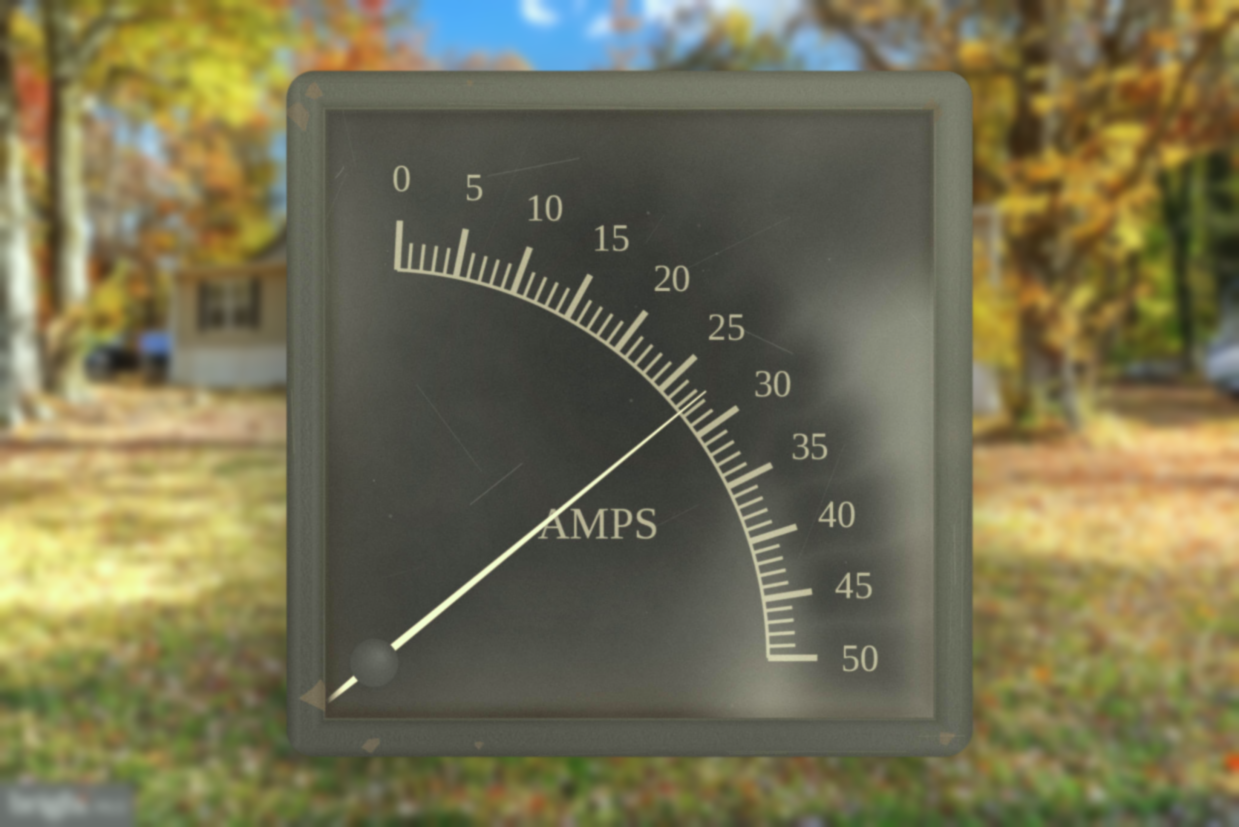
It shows 27.5
